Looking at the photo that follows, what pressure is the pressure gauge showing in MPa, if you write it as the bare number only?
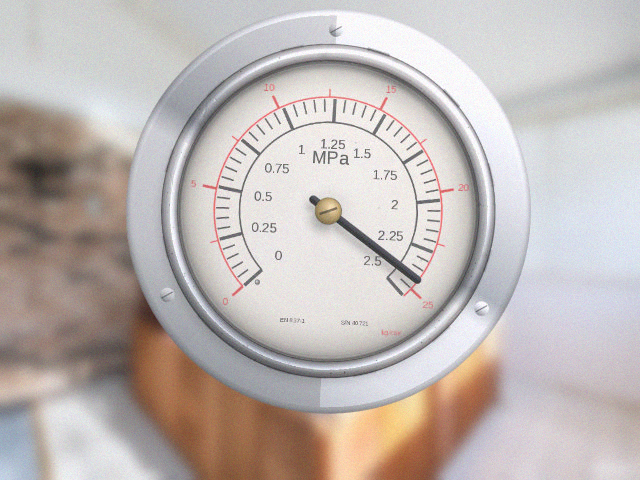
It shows 2.4
